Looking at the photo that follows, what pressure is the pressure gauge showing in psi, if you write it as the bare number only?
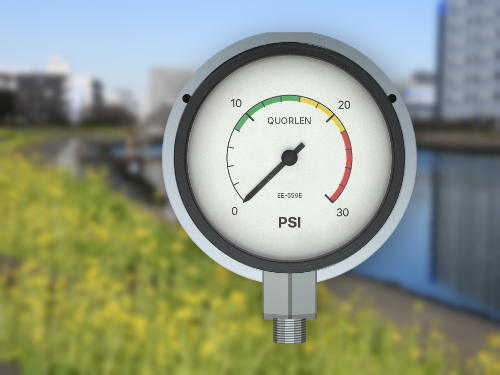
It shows 0
